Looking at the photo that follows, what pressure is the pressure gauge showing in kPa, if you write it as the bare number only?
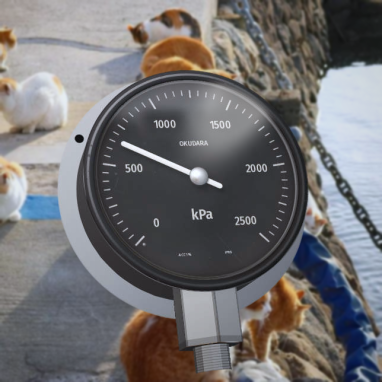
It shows 650
